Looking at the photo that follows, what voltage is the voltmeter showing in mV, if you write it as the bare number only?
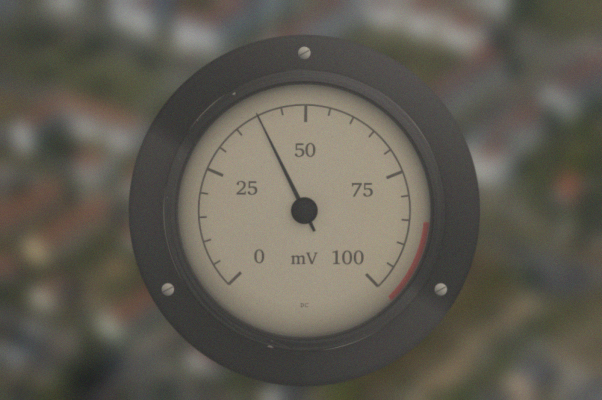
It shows 40
